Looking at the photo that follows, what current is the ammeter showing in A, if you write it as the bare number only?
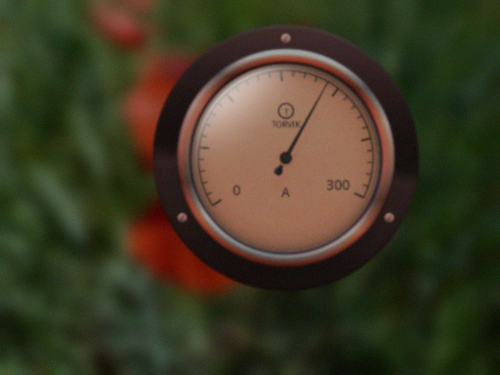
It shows 190
